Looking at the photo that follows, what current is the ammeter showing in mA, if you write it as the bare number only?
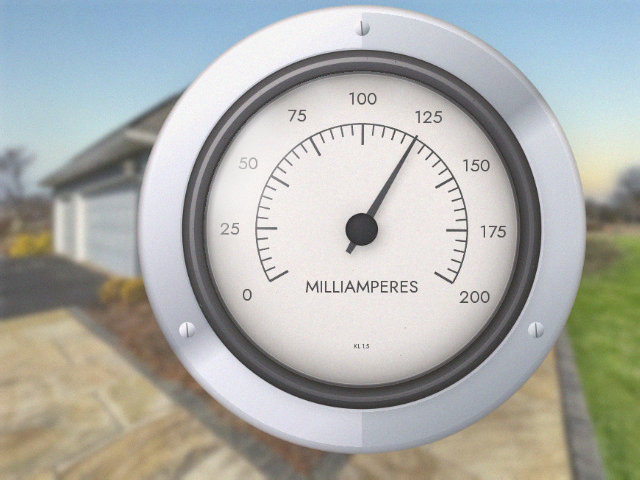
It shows 125
